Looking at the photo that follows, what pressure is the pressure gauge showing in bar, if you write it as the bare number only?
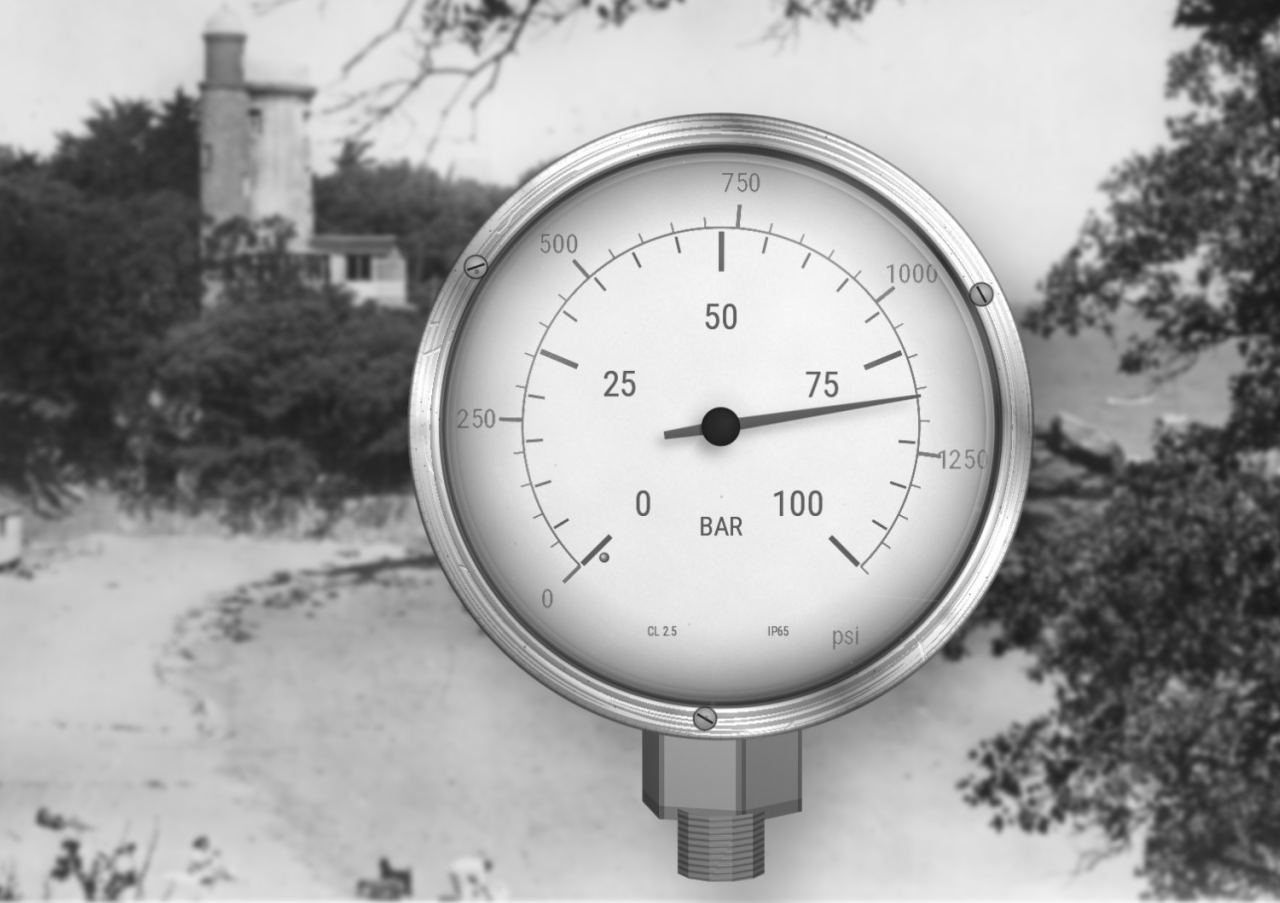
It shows 80
